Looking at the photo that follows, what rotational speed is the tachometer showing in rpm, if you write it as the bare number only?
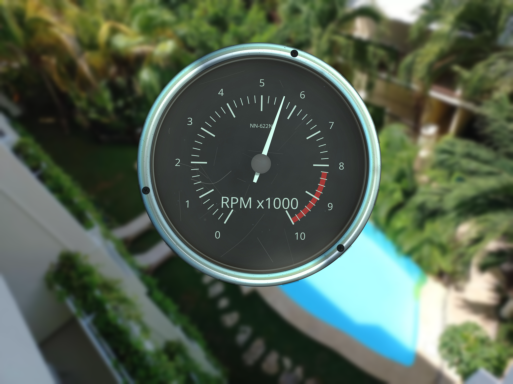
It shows 5600
